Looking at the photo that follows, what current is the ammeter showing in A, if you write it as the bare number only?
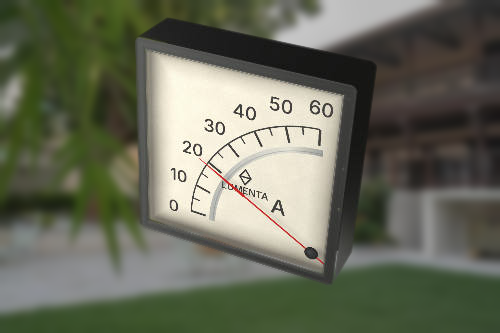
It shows 20
